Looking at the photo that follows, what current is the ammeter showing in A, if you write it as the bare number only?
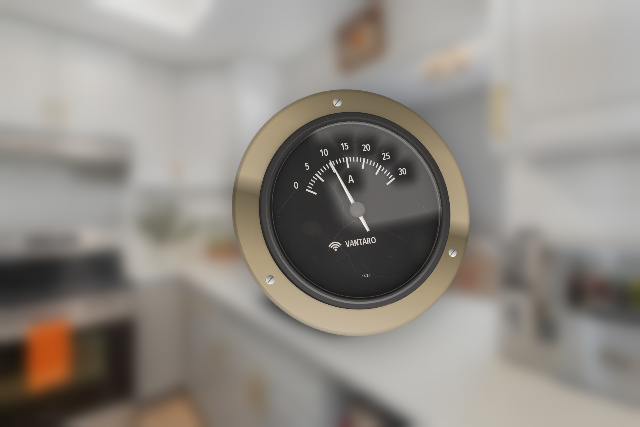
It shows 10
